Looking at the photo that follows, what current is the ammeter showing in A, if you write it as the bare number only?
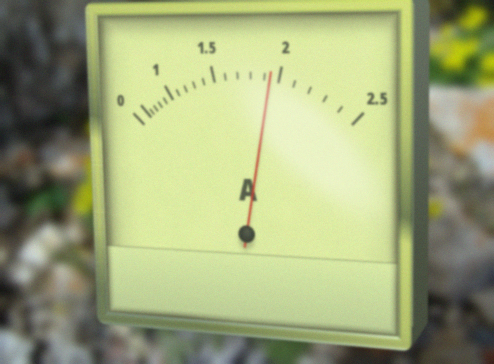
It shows 1.95
